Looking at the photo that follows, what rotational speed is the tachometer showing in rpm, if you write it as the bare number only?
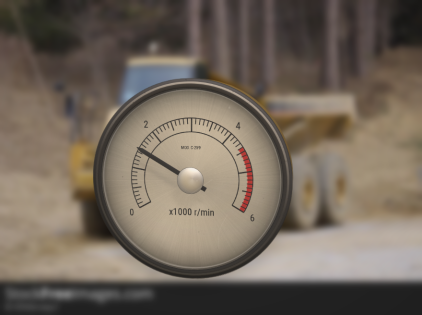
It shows 1500
